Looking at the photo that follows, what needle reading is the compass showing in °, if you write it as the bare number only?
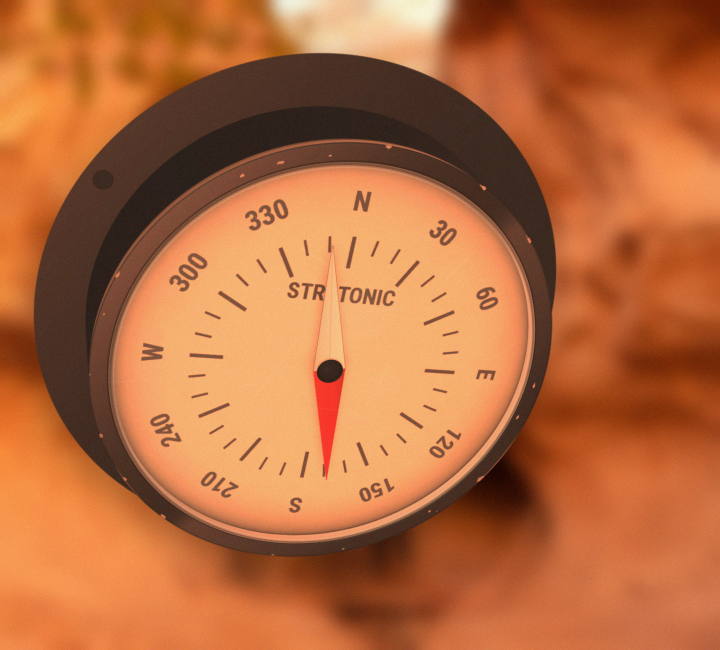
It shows 170
